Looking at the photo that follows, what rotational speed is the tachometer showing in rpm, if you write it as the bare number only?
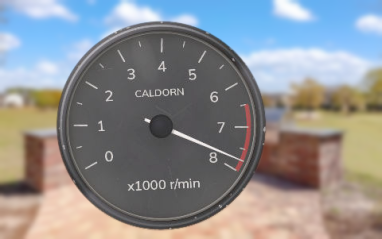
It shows 7750
